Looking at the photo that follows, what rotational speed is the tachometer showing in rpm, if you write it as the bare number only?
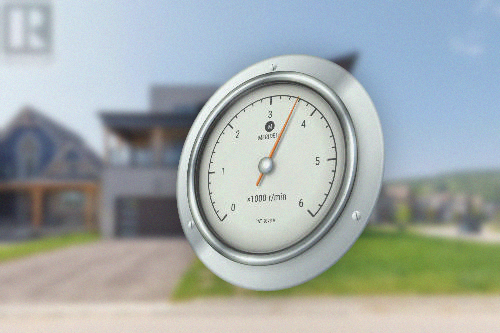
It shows 3600
